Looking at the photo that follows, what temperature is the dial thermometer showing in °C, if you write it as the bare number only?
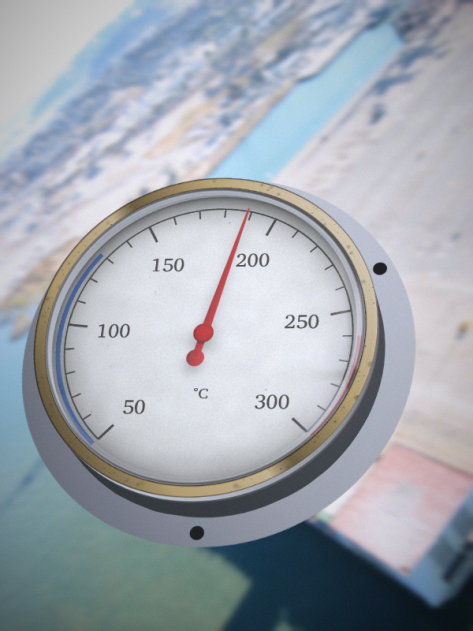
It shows 190
